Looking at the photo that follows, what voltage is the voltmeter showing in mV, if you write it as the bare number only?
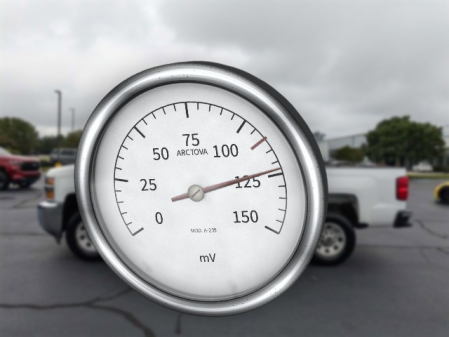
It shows 122.5
